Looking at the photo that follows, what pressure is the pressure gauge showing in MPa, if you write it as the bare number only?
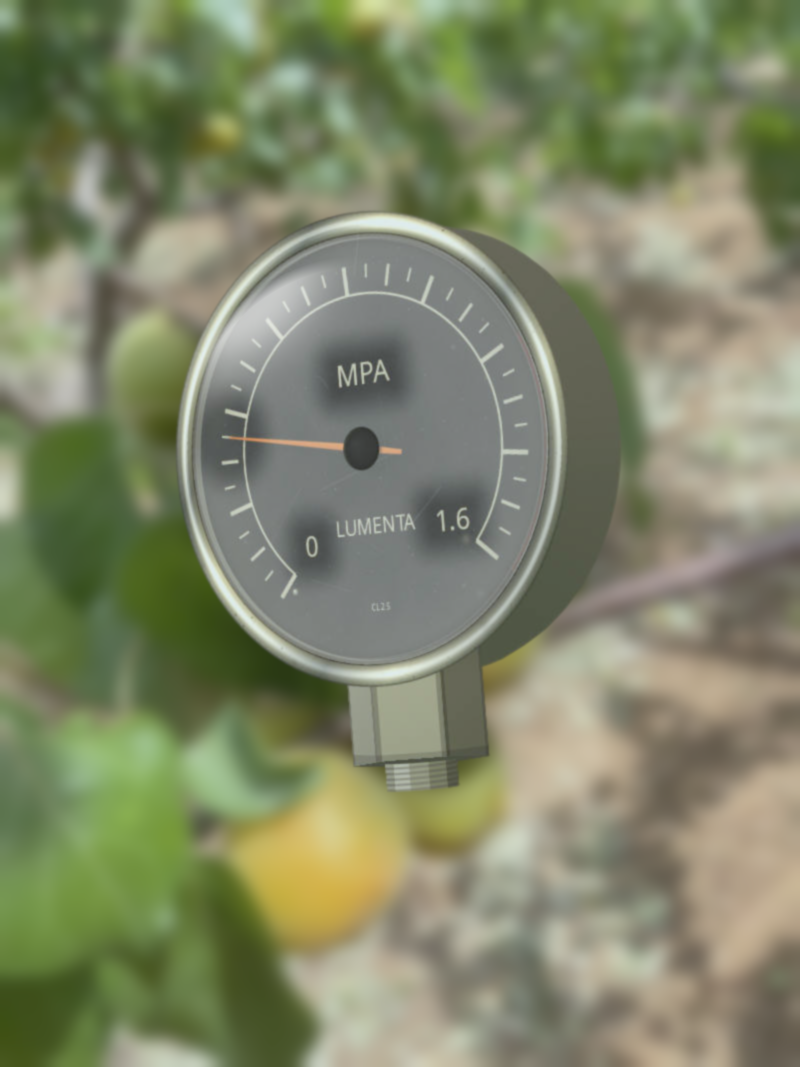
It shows 0.35
